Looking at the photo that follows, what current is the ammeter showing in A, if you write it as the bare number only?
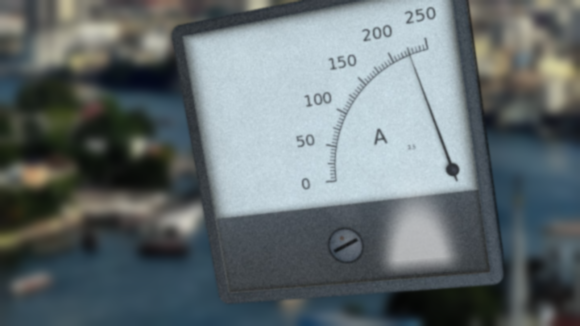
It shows 225
